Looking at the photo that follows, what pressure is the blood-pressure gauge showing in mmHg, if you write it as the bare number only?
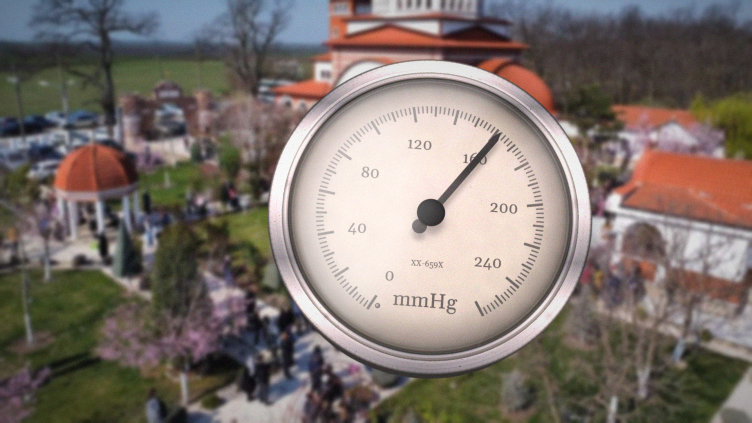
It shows 162
